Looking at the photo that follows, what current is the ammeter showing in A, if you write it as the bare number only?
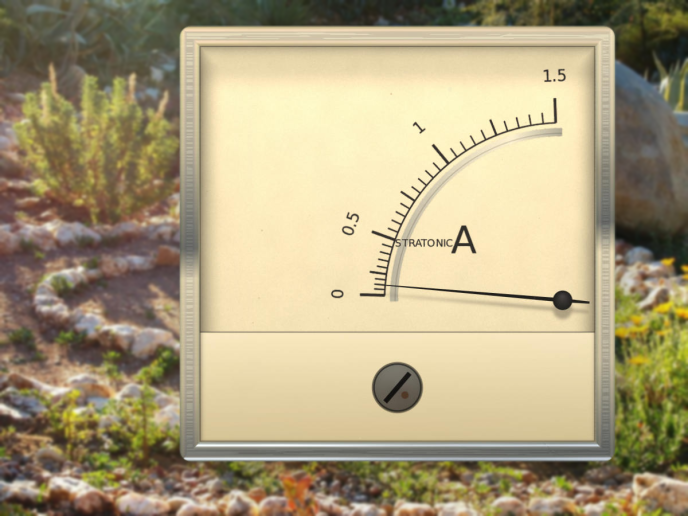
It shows 0.15
